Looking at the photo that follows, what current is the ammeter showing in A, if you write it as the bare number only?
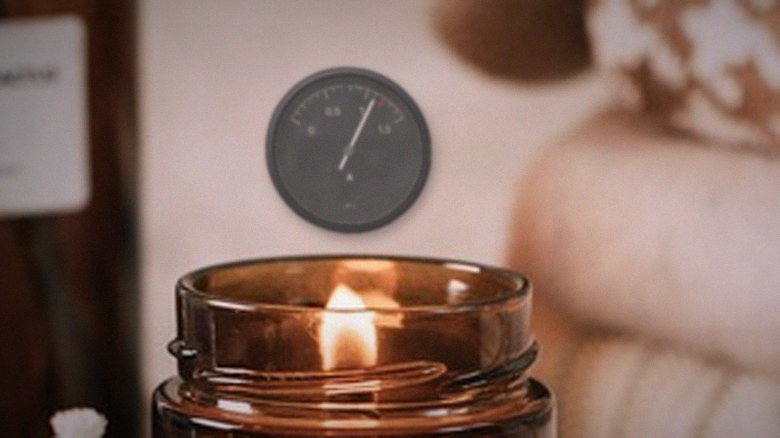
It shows 1.1
